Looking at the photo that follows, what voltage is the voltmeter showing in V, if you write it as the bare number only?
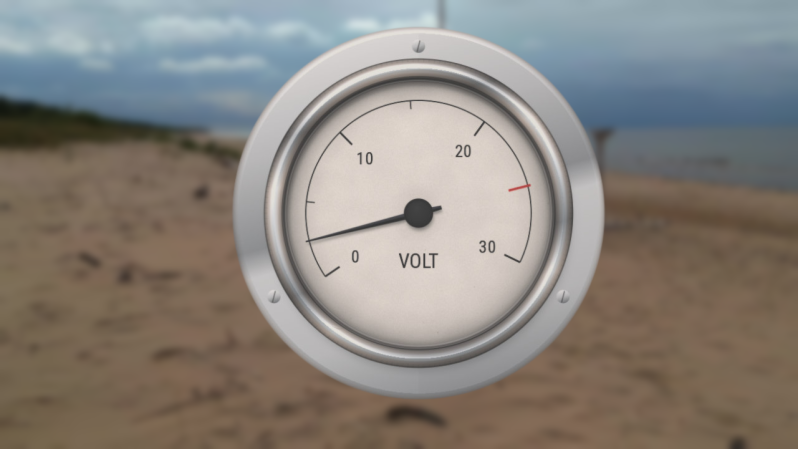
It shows 2.5
